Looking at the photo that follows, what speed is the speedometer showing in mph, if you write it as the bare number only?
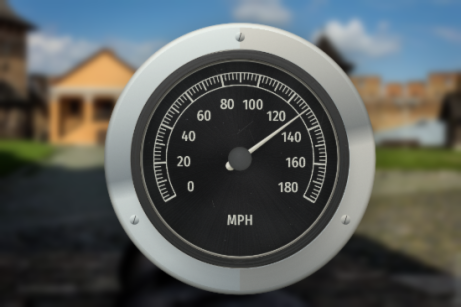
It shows 130
